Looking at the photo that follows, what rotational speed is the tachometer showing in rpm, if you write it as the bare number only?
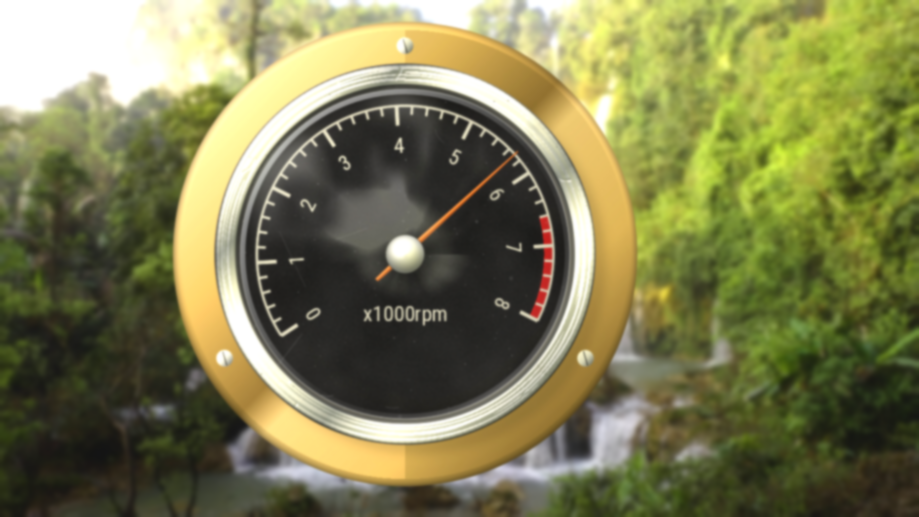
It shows 5700
